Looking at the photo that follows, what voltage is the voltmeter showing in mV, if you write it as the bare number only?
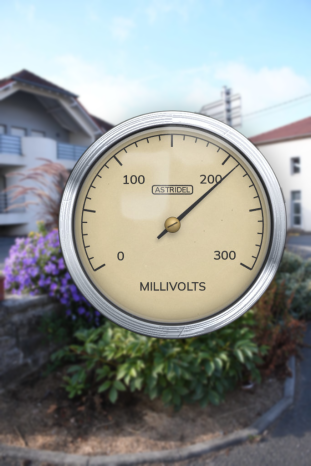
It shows 210
